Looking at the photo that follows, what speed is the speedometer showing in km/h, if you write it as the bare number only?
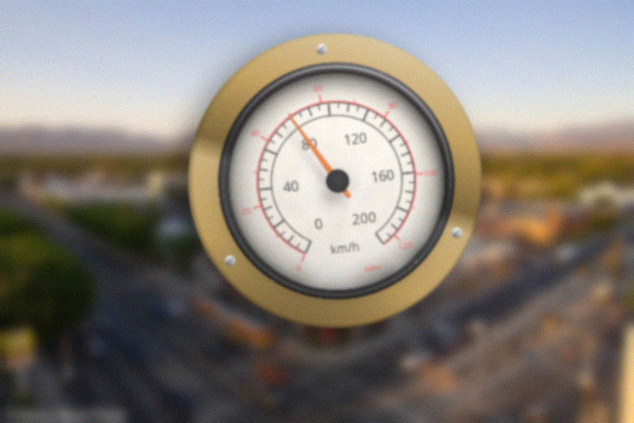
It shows 80
